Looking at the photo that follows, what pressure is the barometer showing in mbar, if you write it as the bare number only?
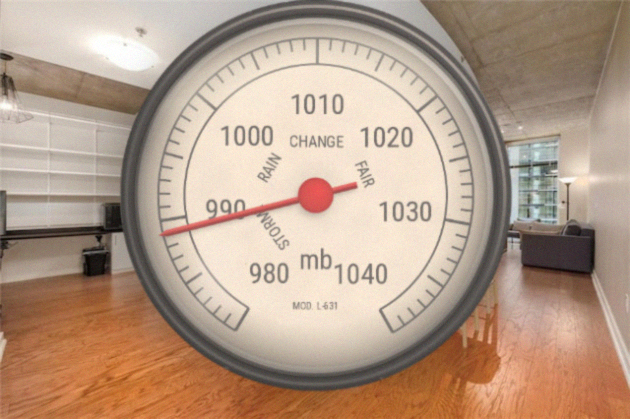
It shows 989
